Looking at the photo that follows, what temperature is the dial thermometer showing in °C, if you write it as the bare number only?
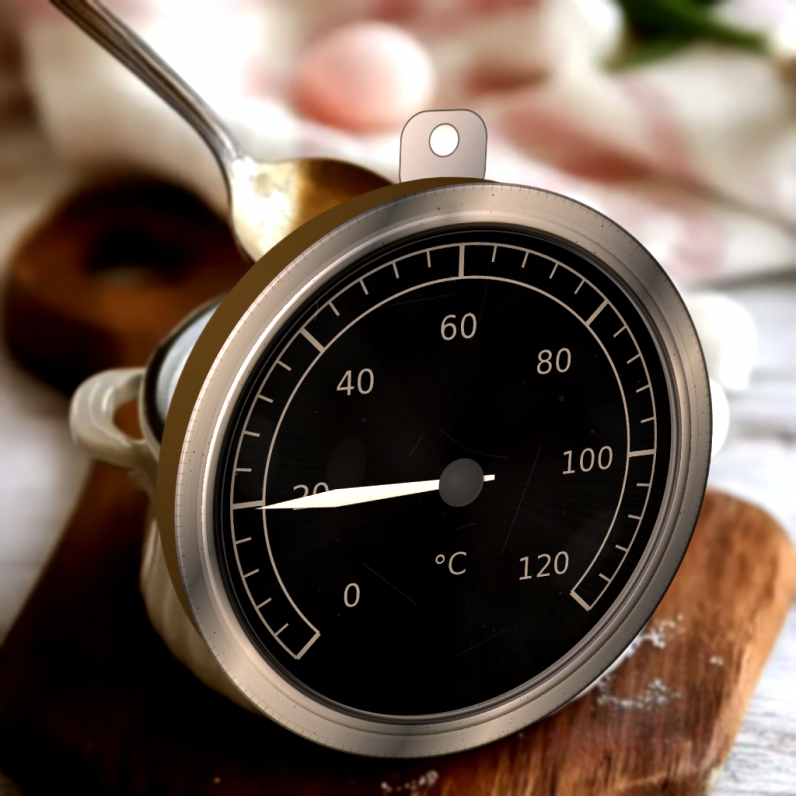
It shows 20
